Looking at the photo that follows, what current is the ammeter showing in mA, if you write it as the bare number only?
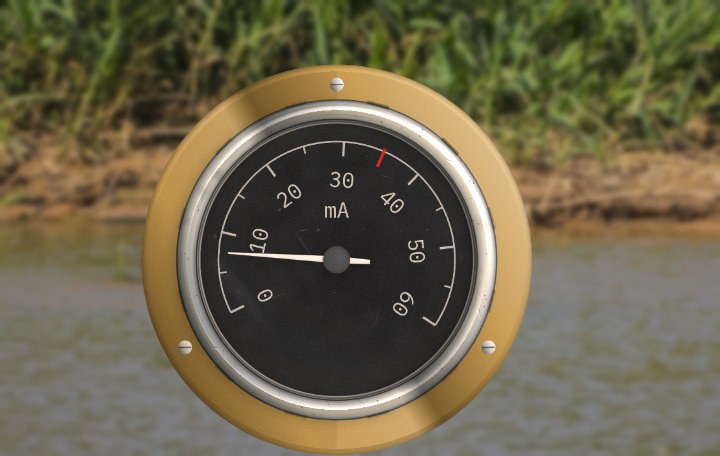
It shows 7.5
